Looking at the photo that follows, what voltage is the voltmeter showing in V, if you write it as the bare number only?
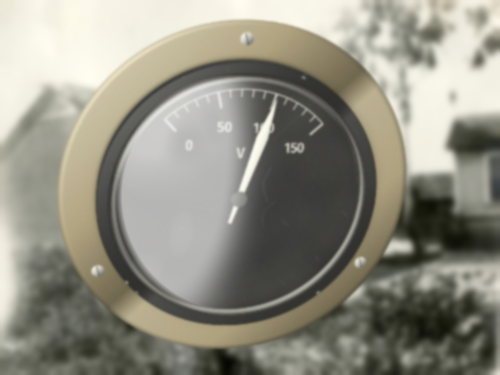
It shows 100
